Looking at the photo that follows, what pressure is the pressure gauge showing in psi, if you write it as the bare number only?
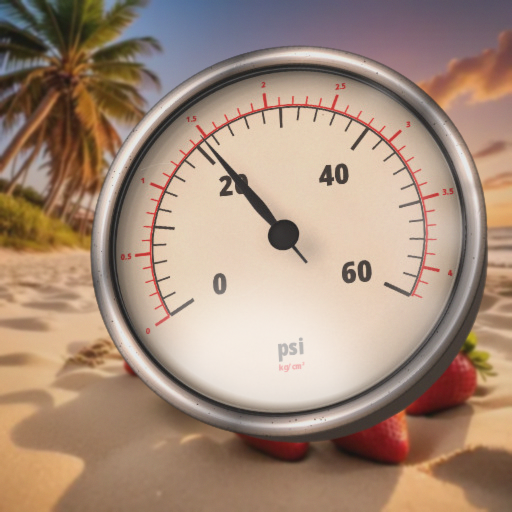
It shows 21
